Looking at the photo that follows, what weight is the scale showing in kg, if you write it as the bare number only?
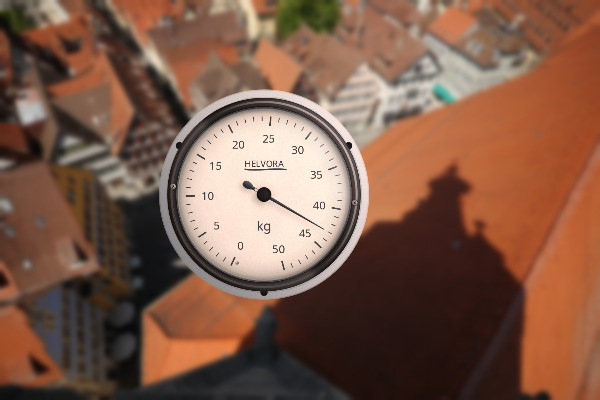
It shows 43
